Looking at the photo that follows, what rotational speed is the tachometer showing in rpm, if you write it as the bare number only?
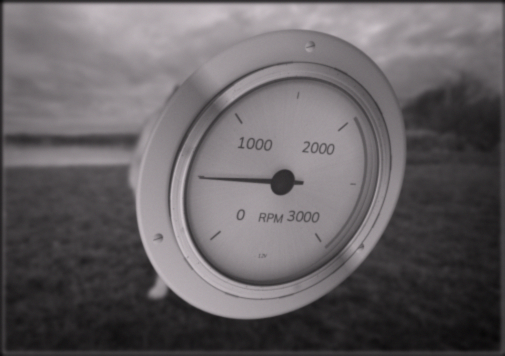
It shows 500
